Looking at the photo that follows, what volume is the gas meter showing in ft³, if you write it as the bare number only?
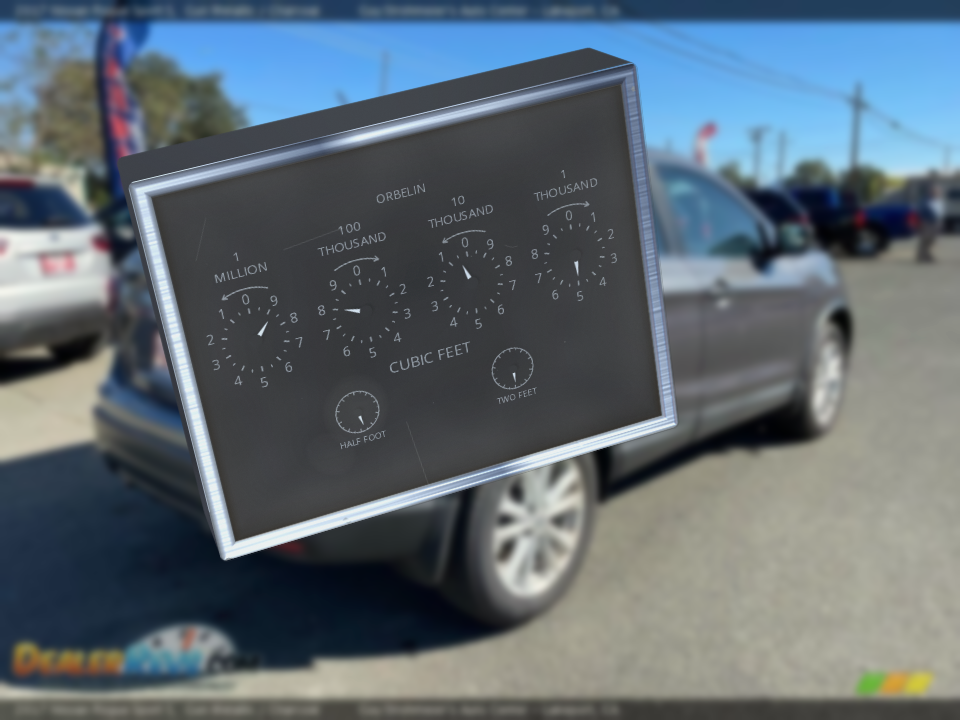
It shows 880500
